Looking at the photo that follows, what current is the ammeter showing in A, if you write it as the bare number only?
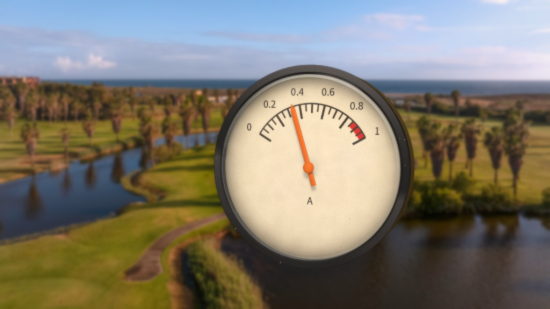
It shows 0.35
